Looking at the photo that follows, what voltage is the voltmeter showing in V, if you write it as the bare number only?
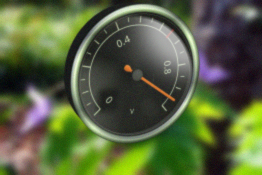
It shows 0.95
